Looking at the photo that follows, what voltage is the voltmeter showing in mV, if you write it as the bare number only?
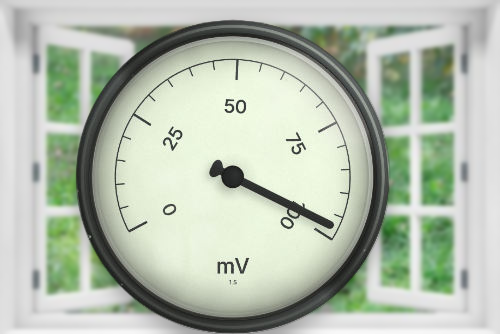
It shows 97.5
